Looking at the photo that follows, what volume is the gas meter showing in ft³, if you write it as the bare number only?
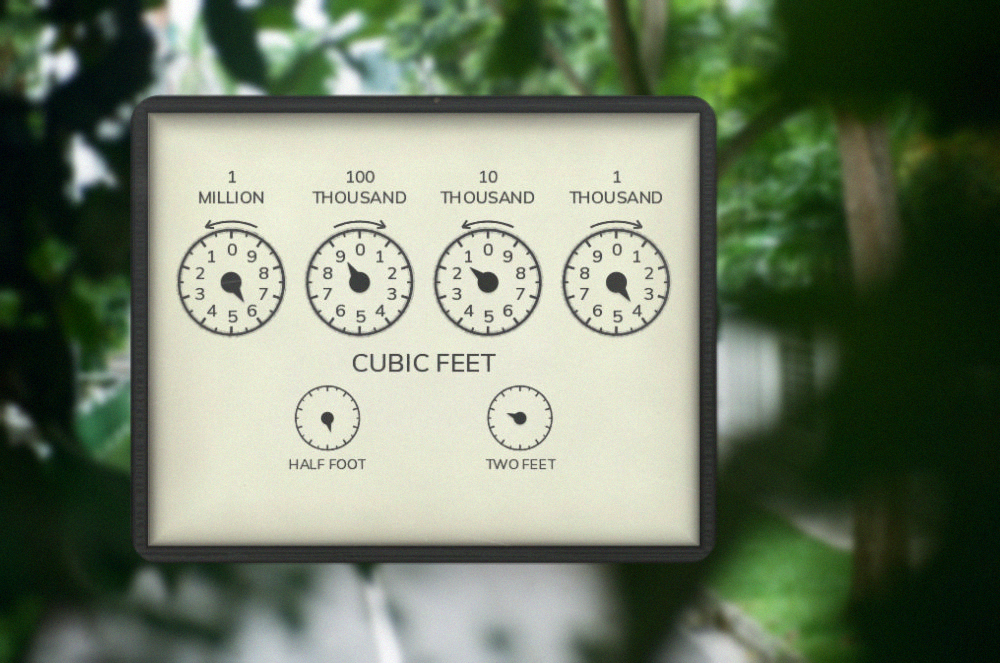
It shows 591400
